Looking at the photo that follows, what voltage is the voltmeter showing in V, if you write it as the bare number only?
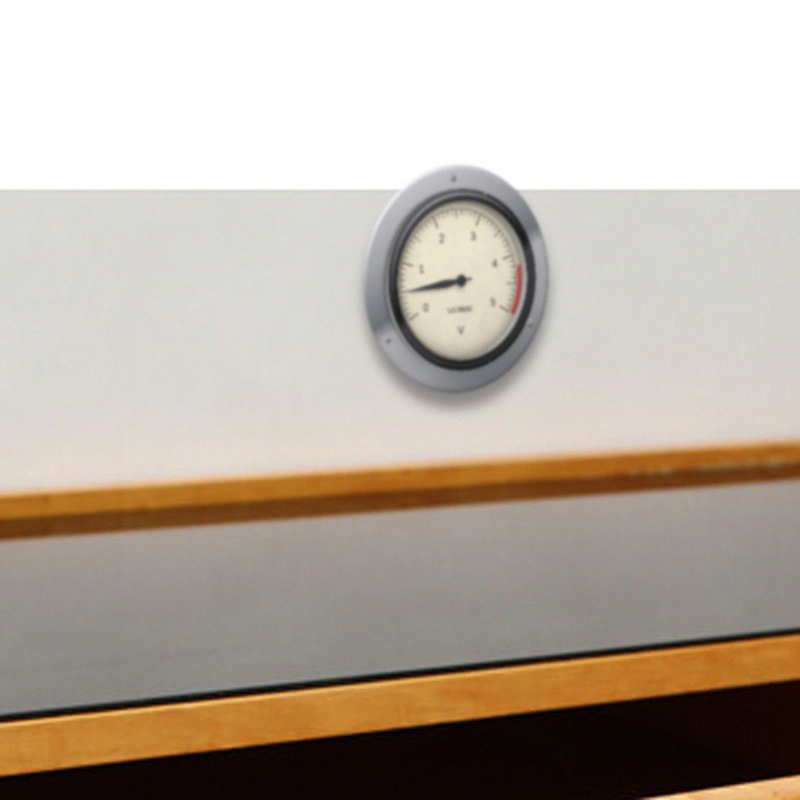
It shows 0.5
